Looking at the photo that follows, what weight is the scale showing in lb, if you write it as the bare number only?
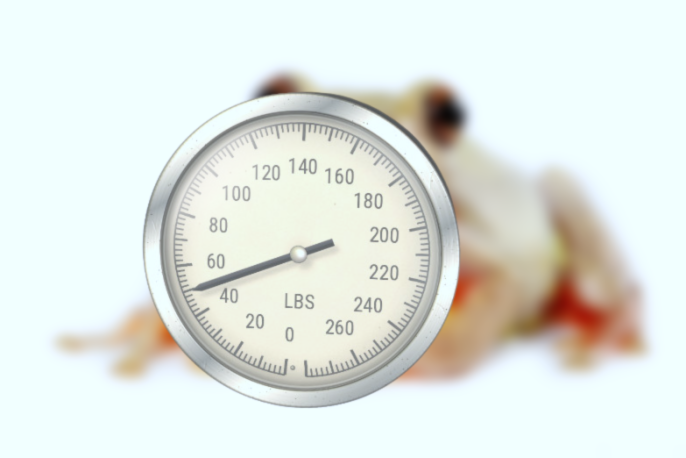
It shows 50
